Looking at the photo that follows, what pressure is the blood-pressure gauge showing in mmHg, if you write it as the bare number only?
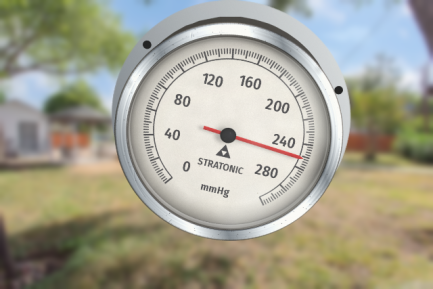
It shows 250
